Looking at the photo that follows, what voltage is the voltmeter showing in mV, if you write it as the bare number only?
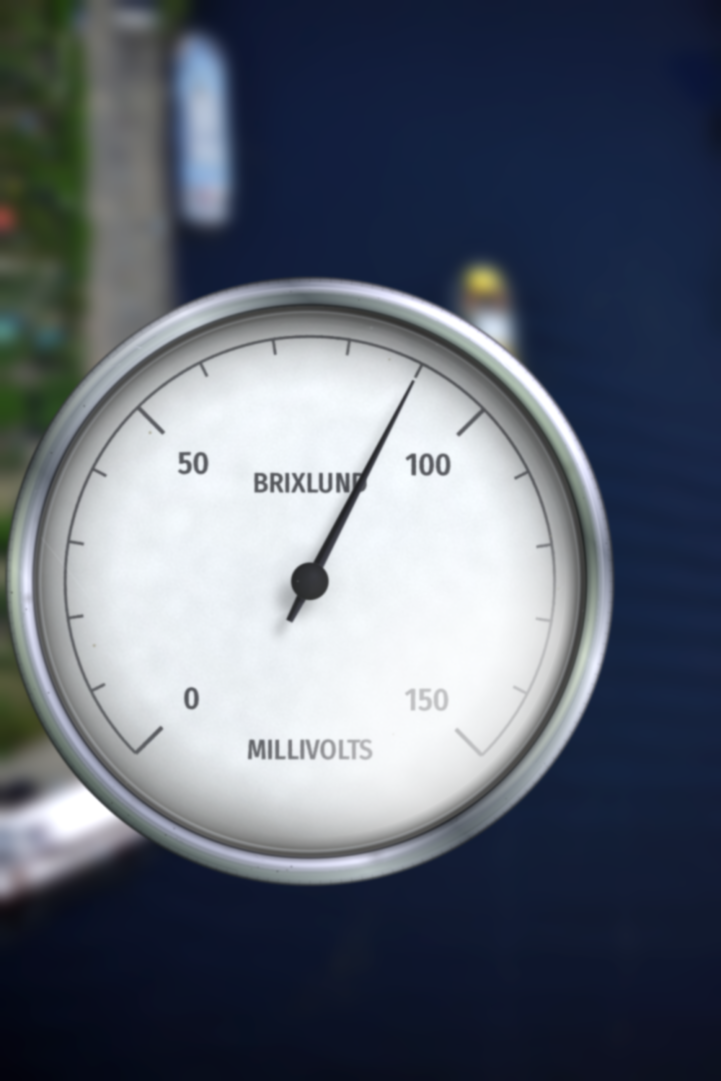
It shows 90
